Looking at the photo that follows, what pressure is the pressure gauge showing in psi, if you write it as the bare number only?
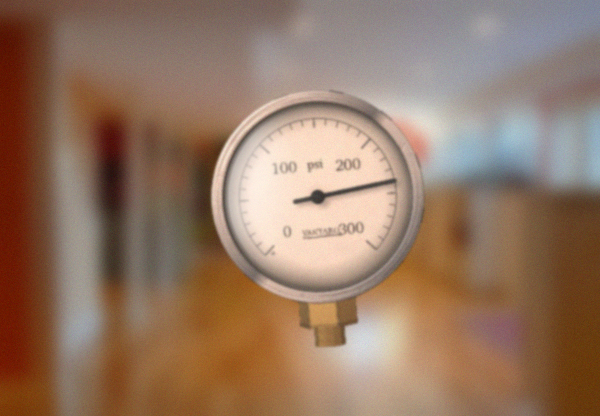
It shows 240
